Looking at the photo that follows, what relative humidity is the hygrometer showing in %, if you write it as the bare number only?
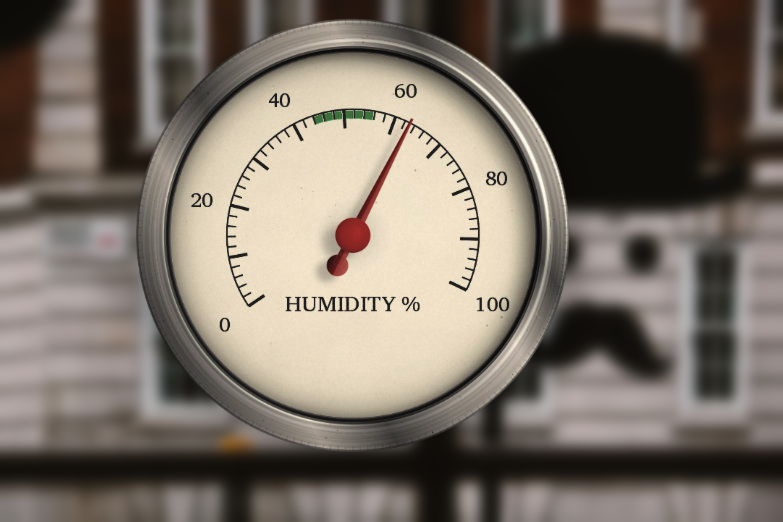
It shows 63
